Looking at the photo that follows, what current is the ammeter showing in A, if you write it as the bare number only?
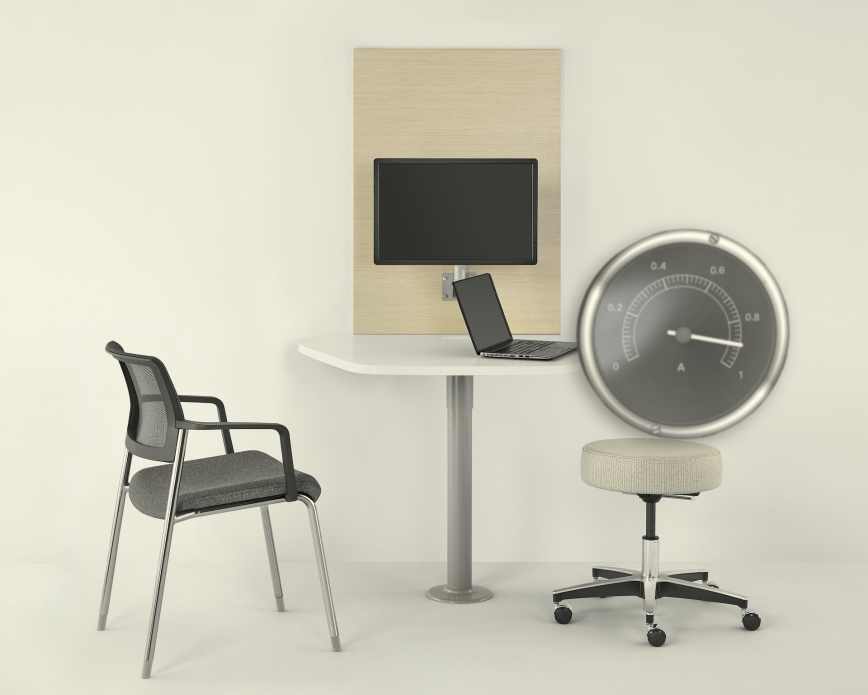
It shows 0.9
